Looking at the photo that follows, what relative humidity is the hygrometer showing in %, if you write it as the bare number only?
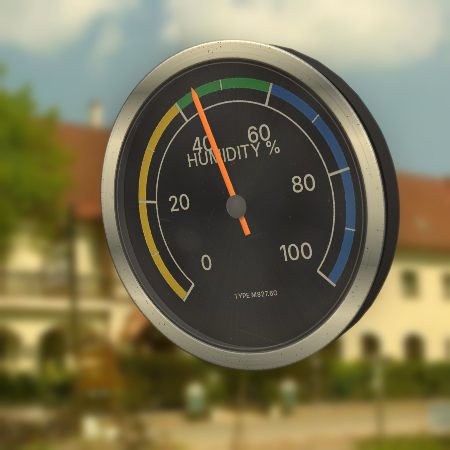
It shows 45
